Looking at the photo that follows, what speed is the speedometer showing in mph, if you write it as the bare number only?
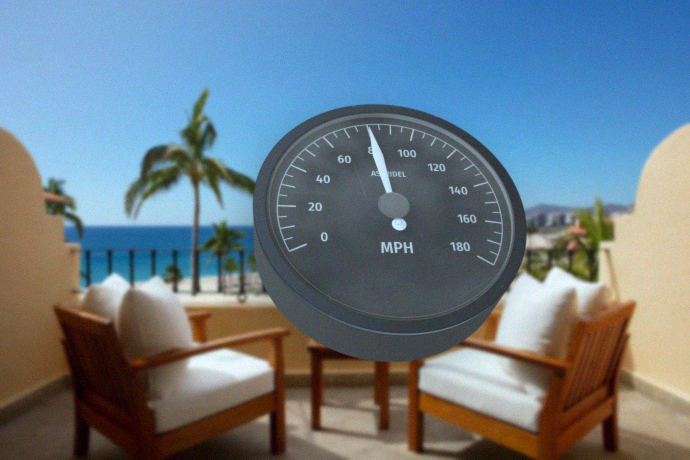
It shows 80
